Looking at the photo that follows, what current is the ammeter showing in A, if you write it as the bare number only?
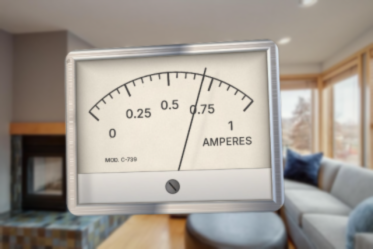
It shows 0.7
